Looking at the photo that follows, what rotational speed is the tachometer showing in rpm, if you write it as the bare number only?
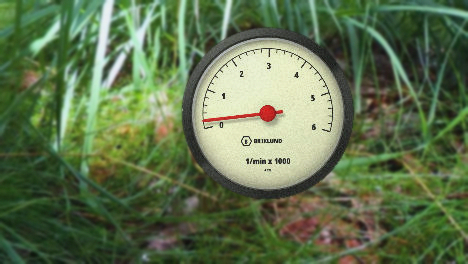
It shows 200
